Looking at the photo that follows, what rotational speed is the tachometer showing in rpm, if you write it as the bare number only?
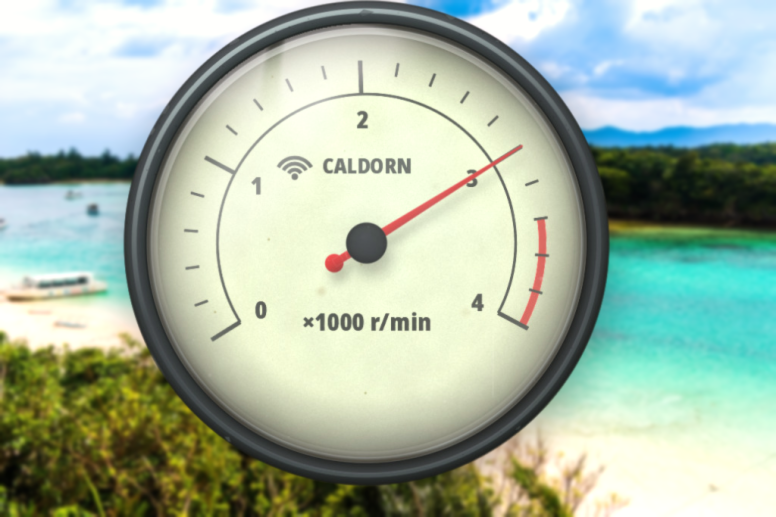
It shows 3000
